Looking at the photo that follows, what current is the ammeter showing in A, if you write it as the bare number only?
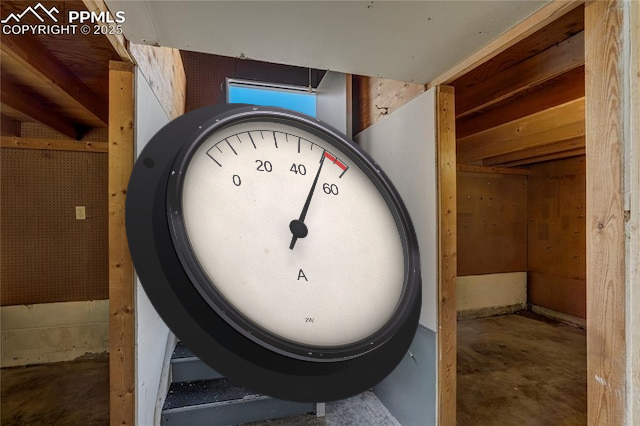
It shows 50
